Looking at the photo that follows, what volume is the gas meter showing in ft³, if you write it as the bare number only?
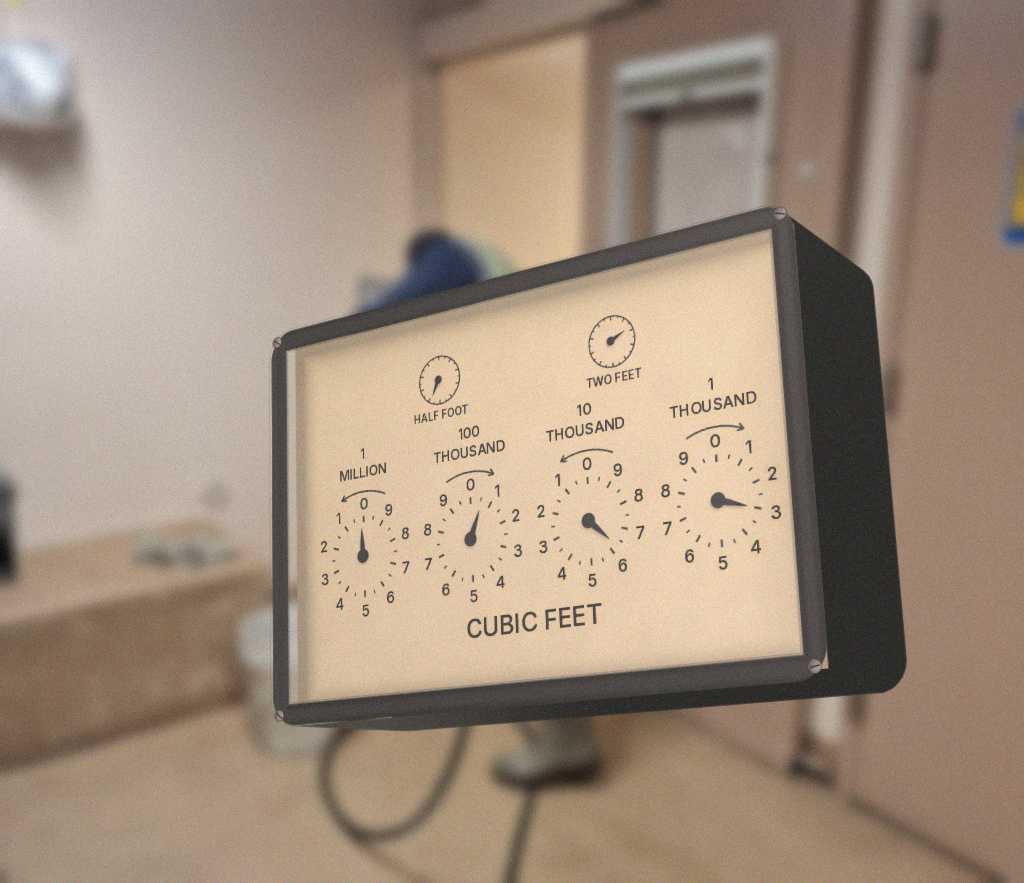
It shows 6300
